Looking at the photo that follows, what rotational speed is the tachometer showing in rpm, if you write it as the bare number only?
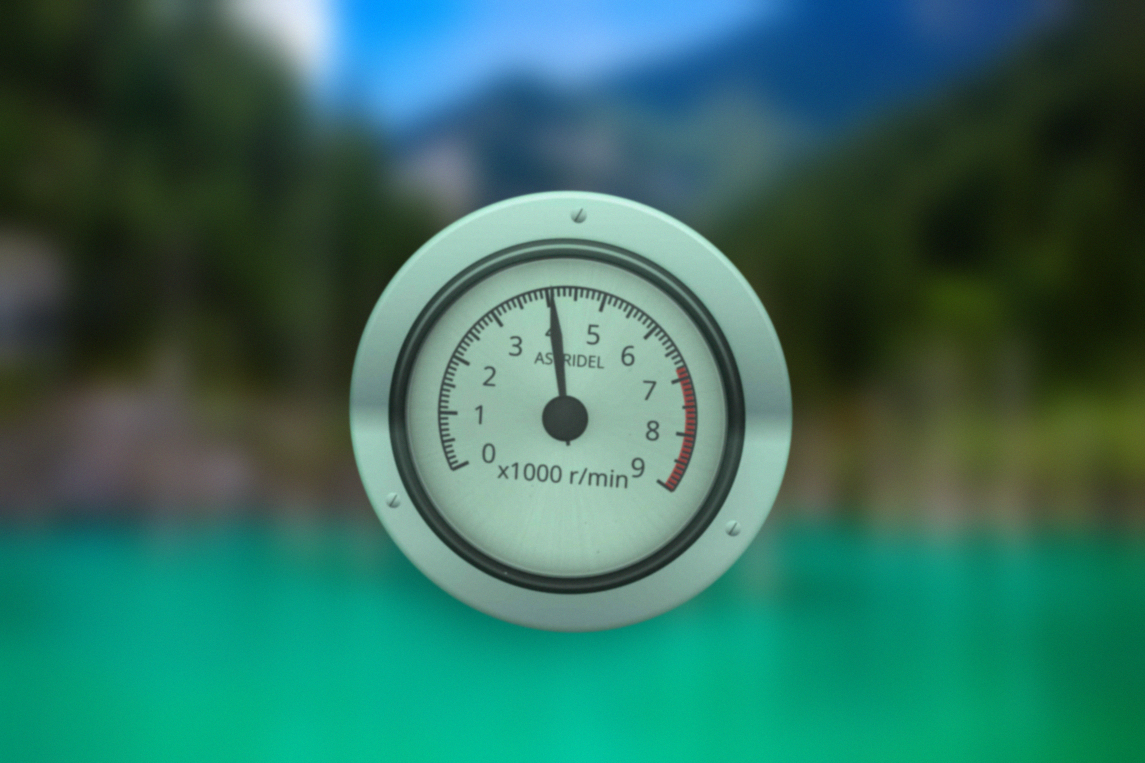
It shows 4100
